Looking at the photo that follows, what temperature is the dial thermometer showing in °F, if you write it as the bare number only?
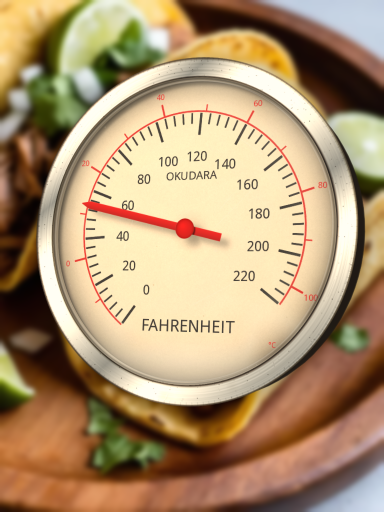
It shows 54
